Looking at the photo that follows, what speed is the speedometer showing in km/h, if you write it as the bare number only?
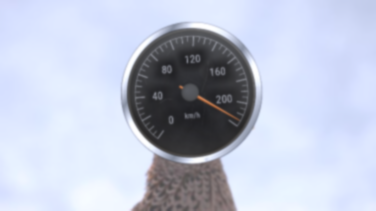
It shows 215
